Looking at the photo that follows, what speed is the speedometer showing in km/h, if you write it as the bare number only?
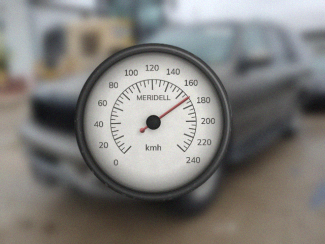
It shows 170
